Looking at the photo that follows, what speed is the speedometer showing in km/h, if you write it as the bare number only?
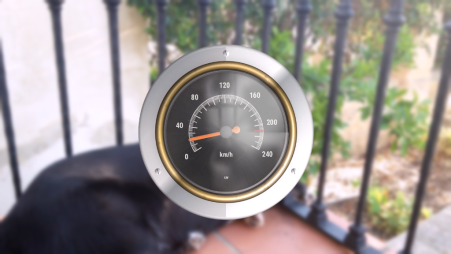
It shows 20
